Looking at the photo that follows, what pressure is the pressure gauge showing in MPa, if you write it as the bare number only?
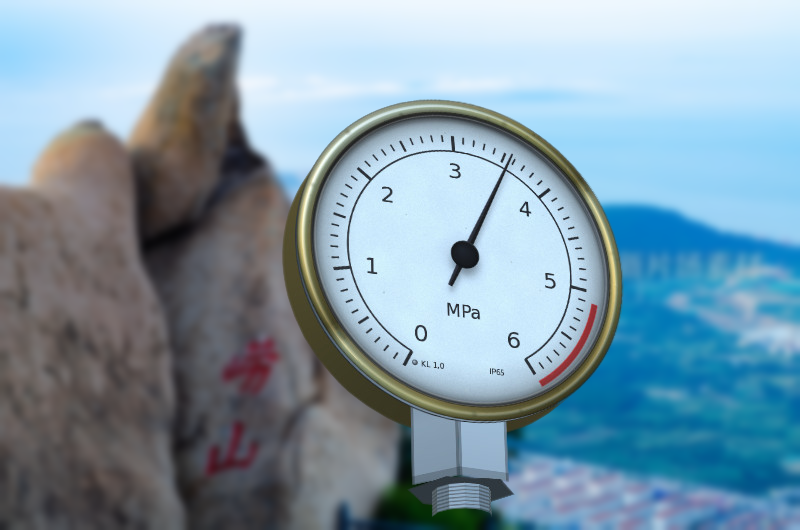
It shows 3.55
